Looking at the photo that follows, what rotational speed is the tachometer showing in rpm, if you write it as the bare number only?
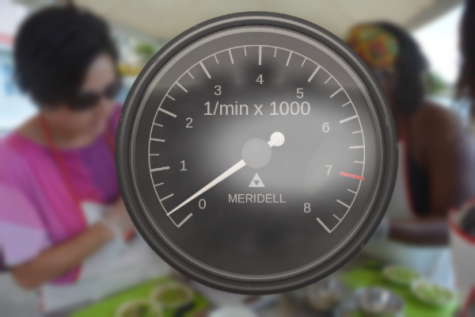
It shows 250
